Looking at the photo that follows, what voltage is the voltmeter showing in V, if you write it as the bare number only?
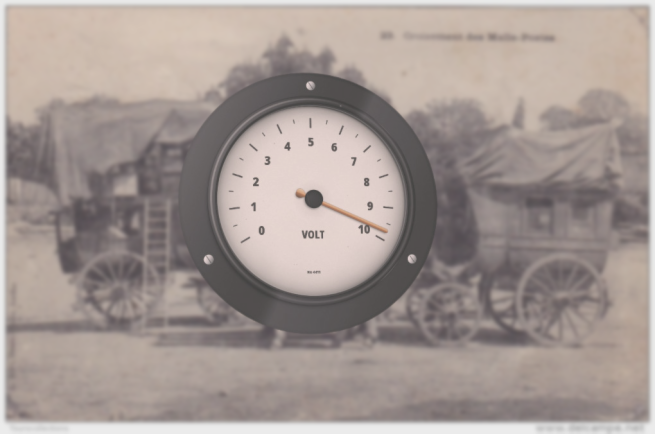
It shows 9.75
